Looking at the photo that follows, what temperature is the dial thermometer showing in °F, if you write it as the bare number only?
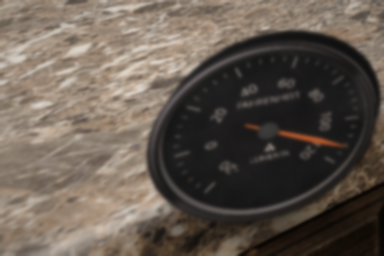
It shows 112
